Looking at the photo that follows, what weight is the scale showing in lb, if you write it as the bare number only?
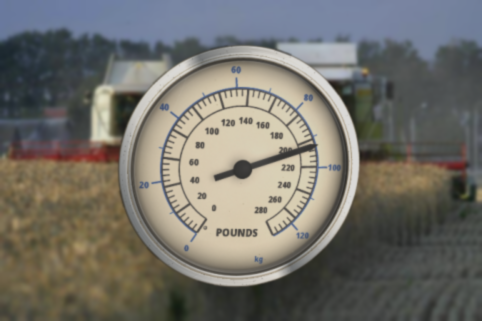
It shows 204
